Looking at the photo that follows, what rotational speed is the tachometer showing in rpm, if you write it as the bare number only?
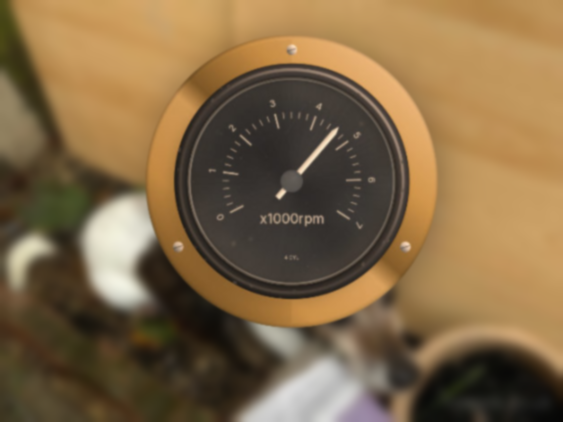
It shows 4600
